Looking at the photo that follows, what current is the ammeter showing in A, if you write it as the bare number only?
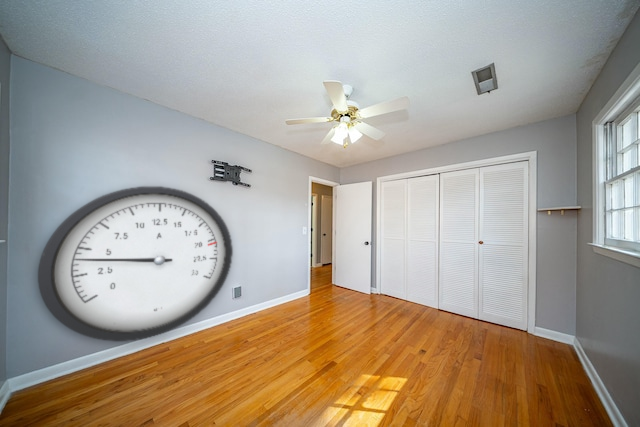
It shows 4
